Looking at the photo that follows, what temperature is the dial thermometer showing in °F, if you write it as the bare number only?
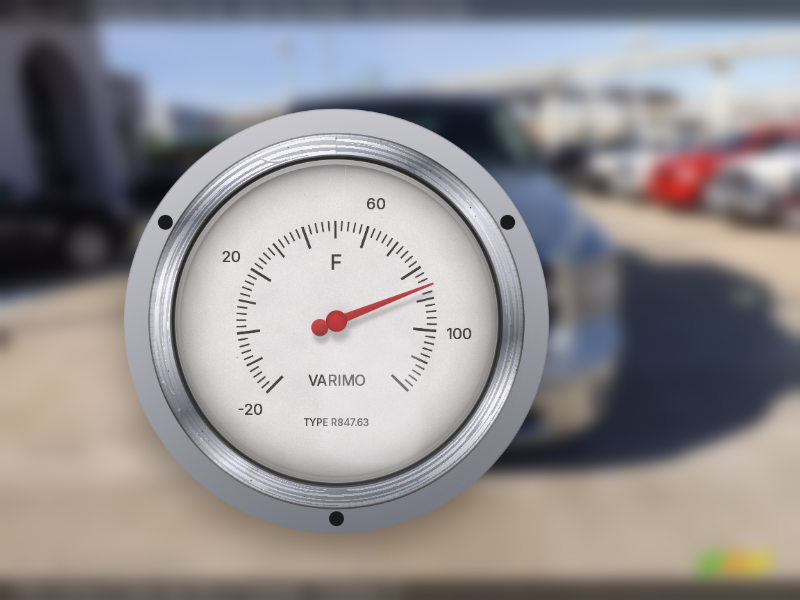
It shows 86
